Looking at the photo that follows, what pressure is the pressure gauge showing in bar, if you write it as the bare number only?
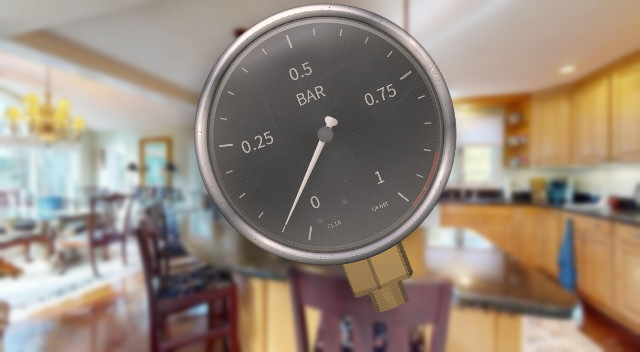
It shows 0.05
